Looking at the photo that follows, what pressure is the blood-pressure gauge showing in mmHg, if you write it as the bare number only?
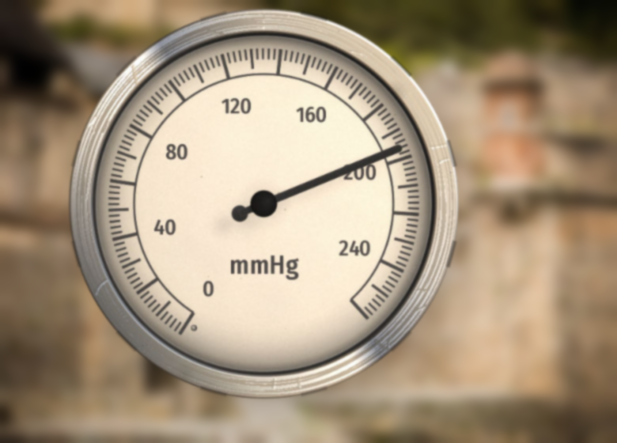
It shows 196
